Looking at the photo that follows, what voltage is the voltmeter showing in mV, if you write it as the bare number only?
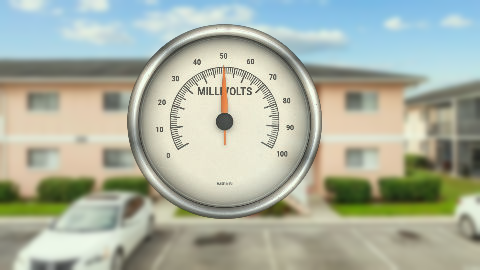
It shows 50
